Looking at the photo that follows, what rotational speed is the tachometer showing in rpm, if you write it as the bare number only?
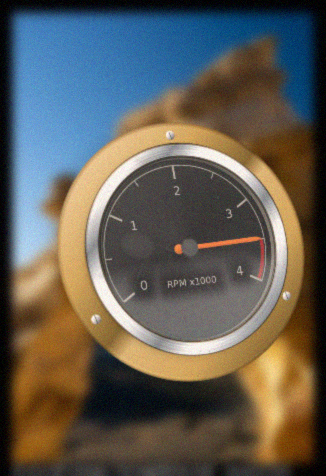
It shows 3500
